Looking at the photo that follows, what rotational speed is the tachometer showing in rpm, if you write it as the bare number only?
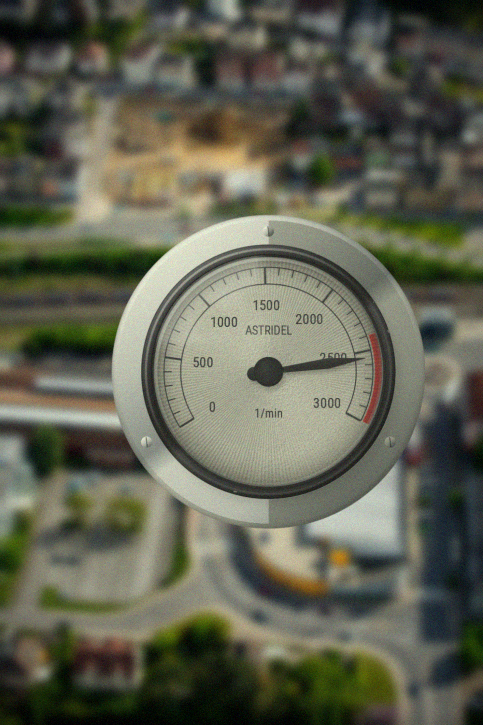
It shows 2550
